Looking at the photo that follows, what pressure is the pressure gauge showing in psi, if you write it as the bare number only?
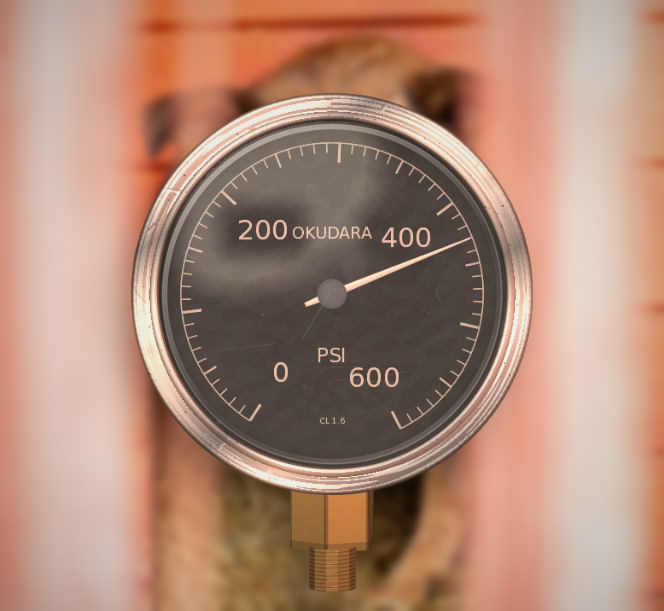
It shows 430
